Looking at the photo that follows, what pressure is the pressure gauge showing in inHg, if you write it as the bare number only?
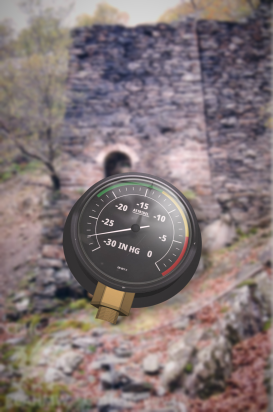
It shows -28
